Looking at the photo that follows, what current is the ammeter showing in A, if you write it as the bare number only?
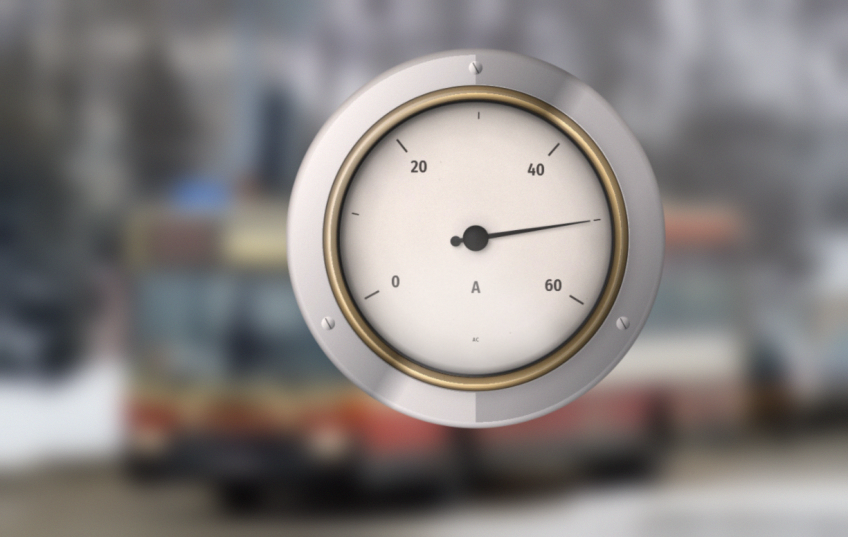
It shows 50
